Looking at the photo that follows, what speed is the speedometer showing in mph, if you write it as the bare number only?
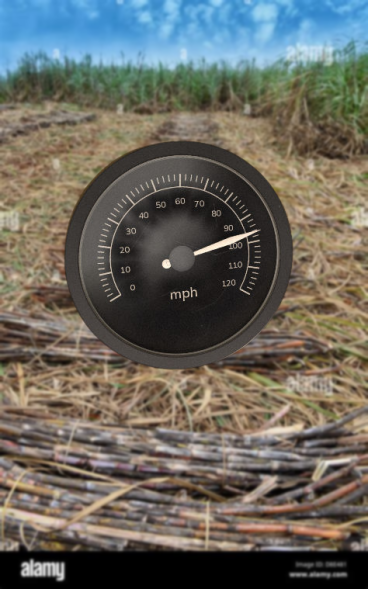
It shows 96
